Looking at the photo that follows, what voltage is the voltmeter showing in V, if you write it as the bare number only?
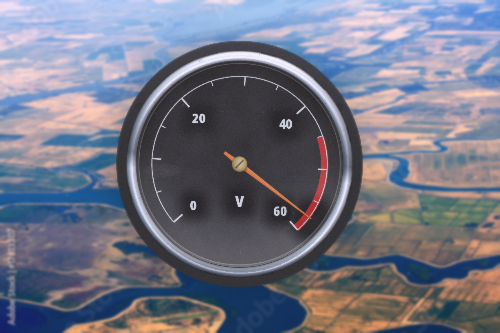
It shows 57.5
